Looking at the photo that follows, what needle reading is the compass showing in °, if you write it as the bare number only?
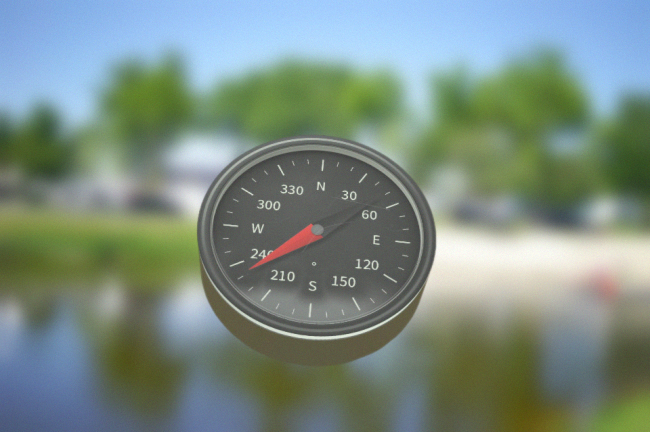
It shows 230
